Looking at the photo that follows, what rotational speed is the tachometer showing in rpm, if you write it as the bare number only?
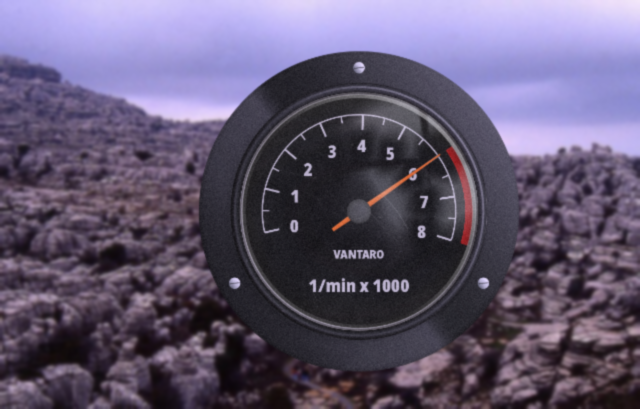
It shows 6000
